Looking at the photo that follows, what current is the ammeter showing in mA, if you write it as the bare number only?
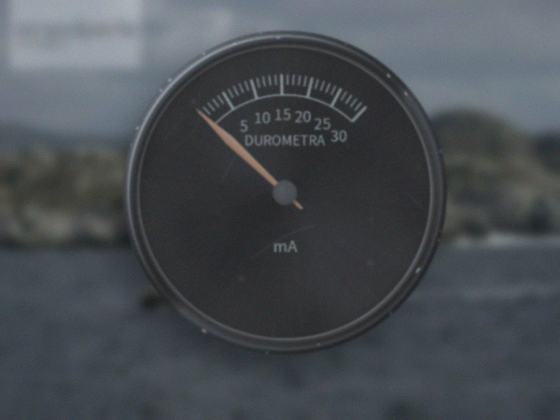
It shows 0
